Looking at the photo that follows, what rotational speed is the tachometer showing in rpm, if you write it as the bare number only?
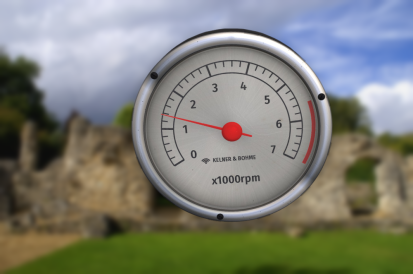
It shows 1400
